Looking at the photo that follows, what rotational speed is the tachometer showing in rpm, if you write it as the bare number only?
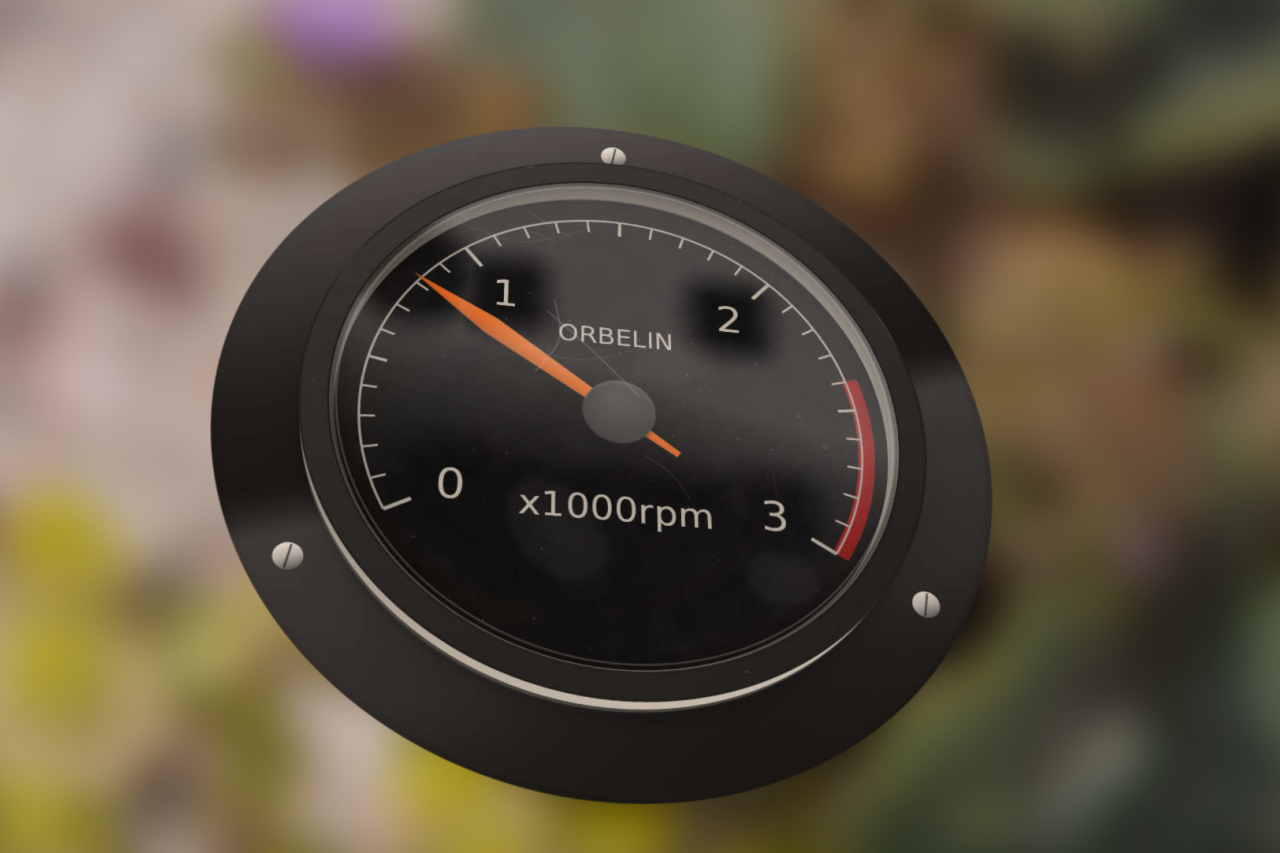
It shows 800
